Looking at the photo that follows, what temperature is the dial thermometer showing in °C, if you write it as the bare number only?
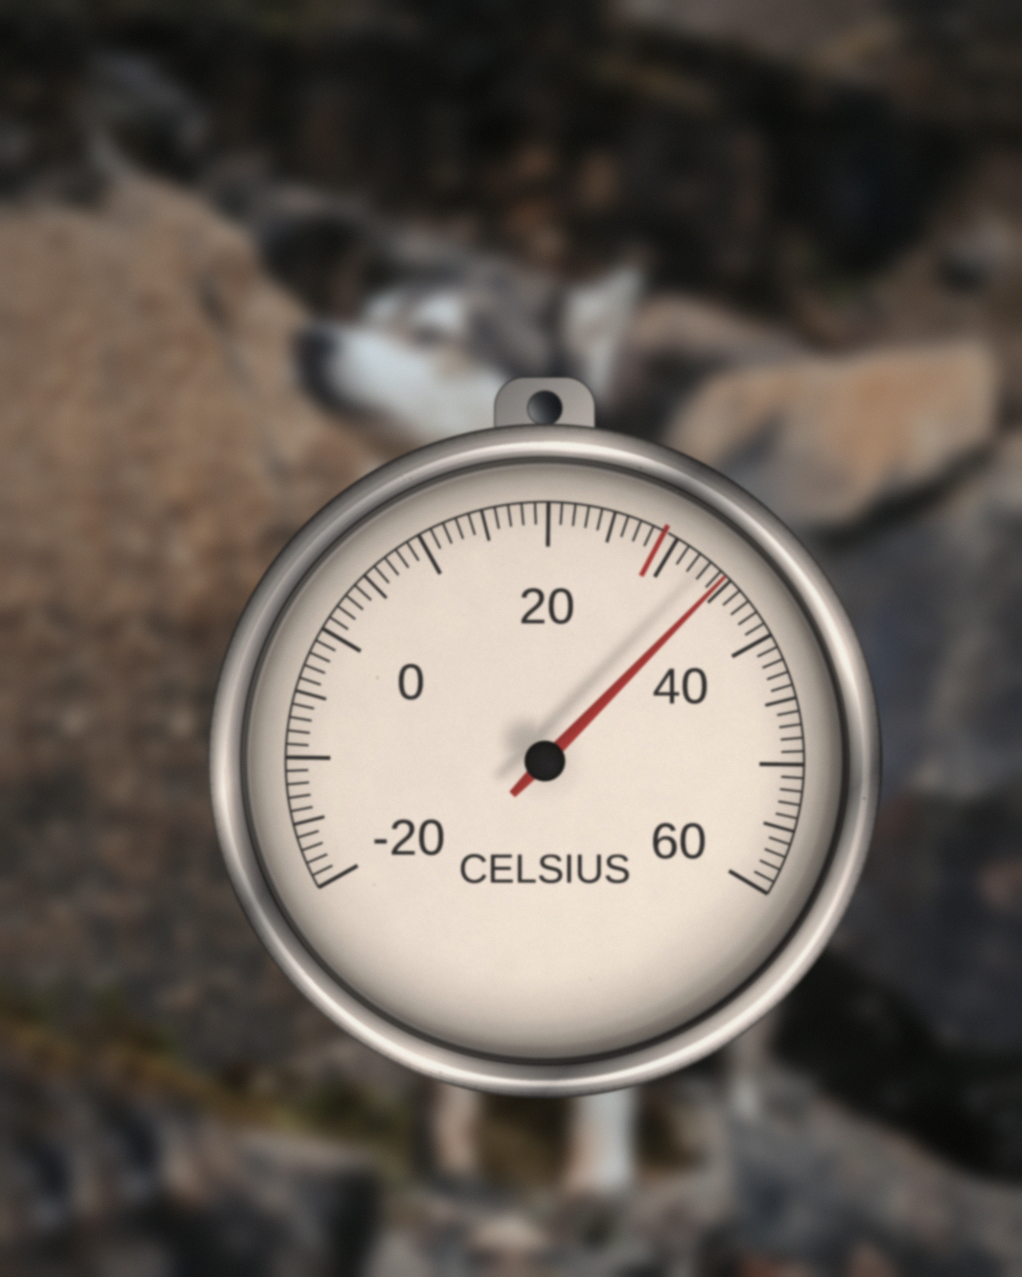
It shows 34.5
